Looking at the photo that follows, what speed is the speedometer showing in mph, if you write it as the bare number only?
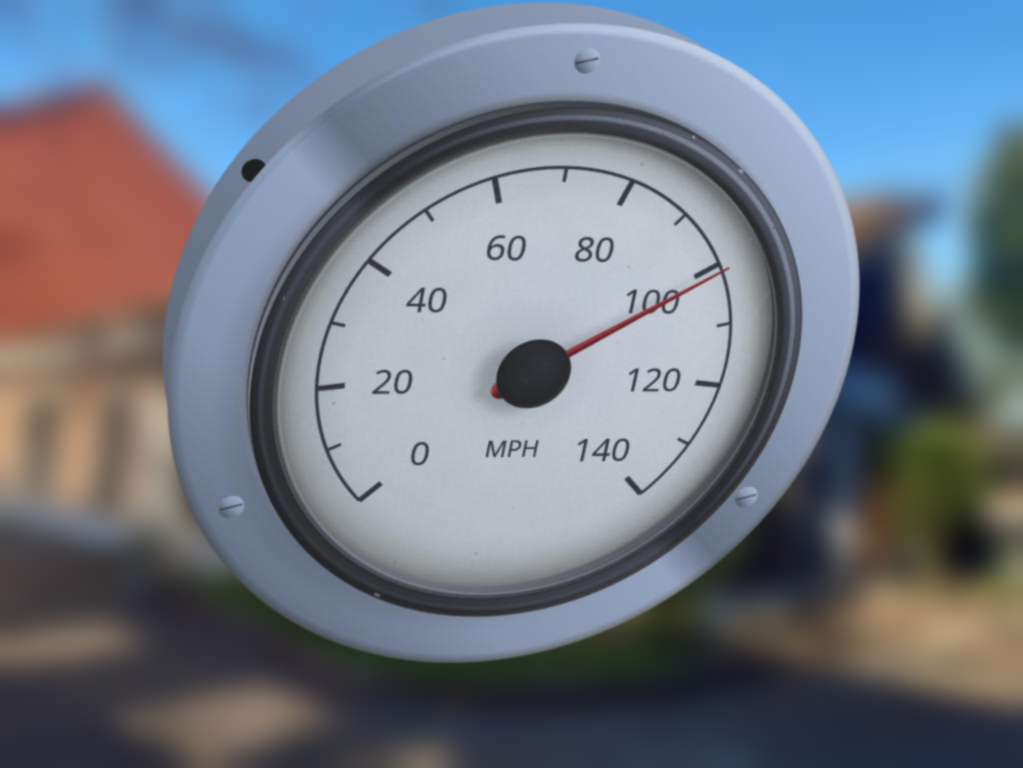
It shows 100
